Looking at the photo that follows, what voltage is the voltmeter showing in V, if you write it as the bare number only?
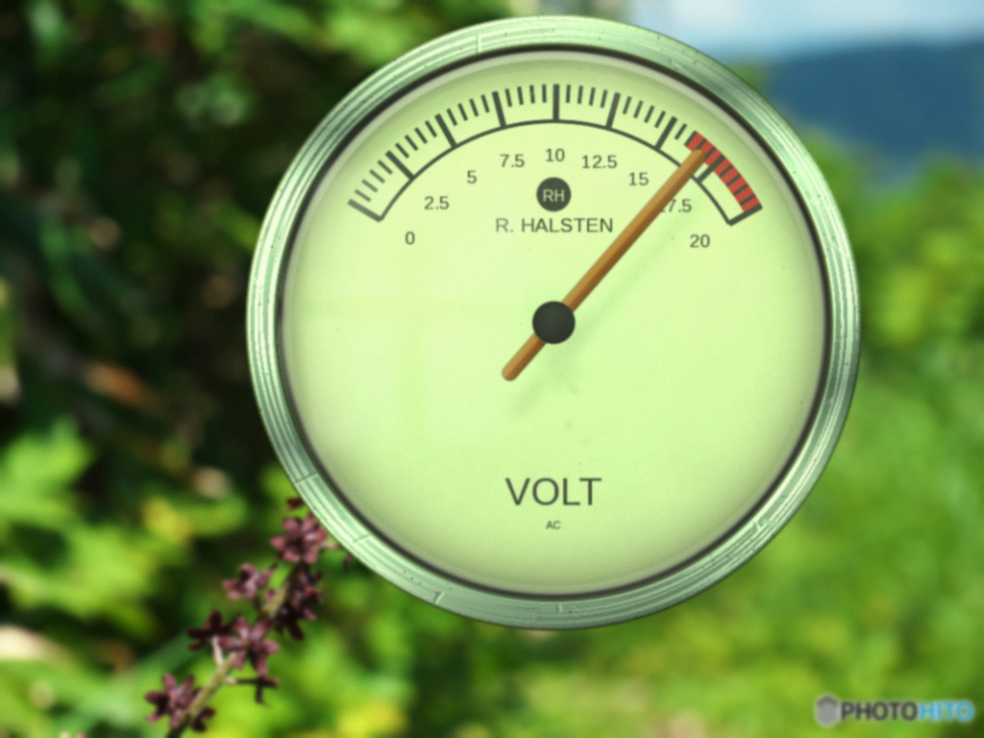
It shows 16.75
